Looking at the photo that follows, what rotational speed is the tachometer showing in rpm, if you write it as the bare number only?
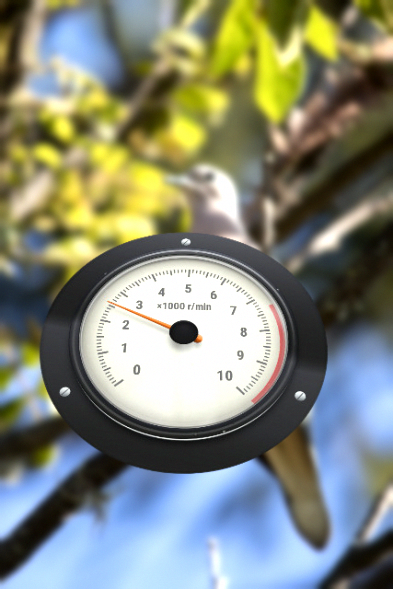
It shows 2500
